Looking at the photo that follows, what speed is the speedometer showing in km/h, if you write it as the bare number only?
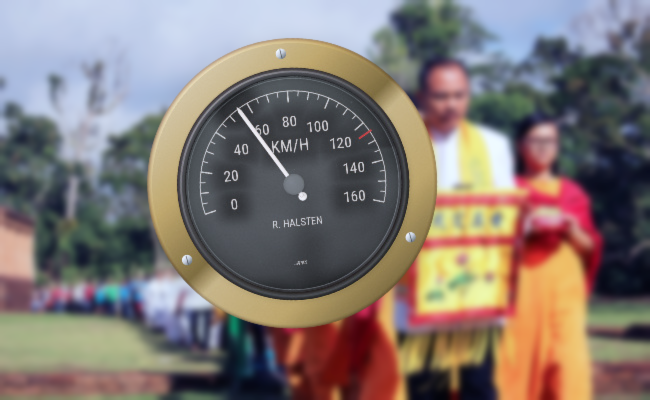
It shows 55
